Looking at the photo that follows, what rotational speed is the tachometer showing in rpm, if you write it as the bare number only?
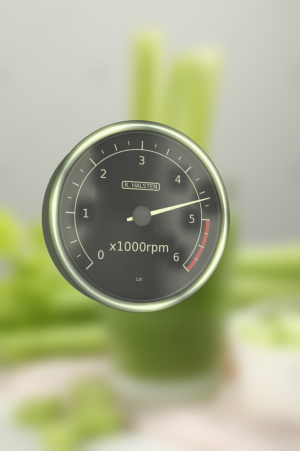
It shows 4625
